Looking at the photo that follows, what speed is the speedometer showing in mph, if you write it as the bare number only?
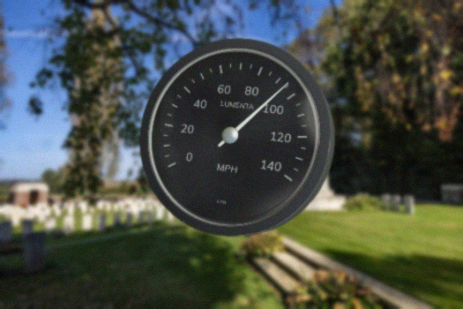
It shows 95
